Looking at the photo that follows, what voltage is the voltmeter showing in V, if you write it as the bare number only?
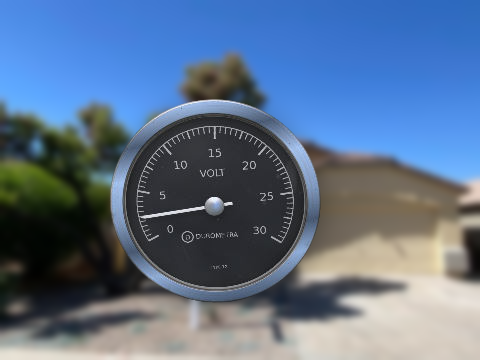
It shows 2.5
